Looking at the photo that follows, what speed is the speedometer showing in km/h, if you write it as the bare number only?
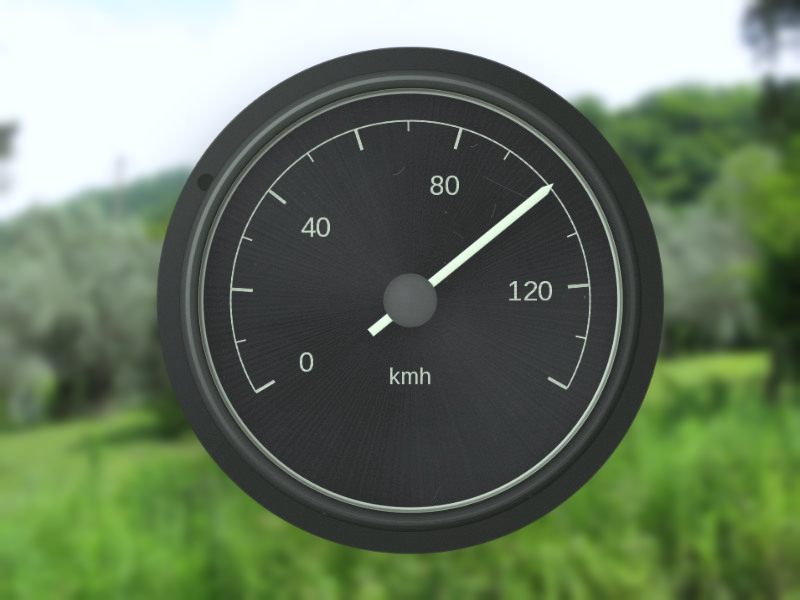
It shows 100
